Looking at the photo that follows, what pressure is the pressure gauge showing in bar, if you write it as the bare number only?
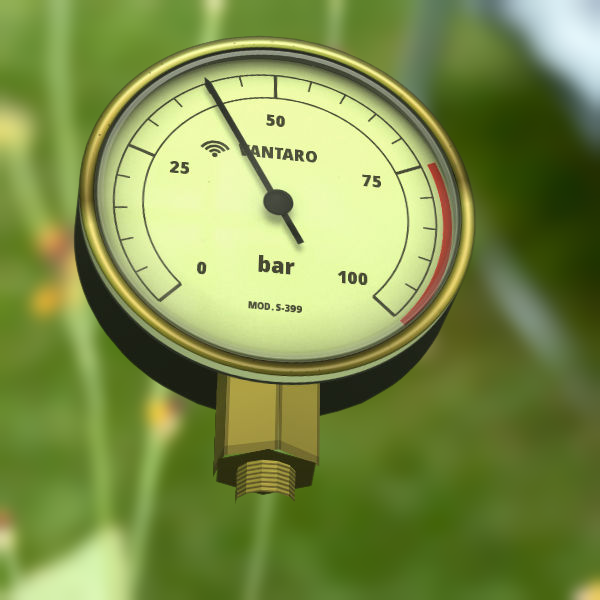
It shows 40
